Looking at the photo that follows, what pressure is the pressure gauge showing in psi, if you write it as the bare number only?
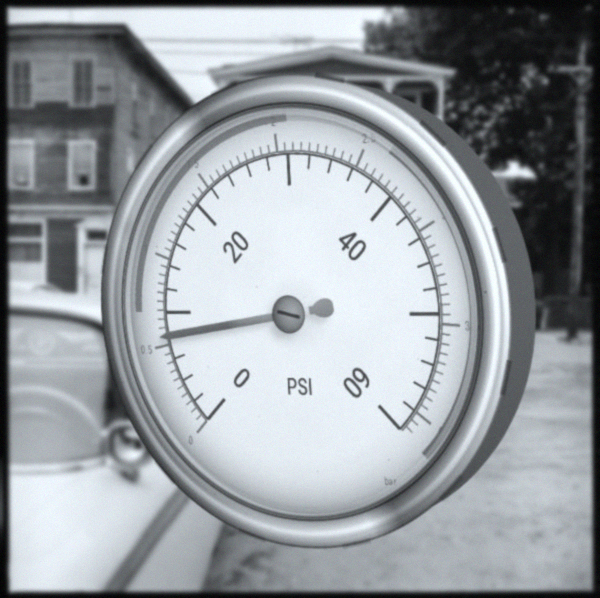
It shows 8
